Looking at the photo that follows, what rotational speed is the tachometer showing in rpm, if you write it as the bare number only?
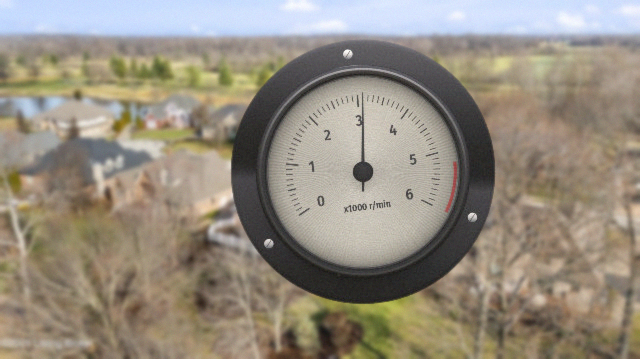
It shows 3100
